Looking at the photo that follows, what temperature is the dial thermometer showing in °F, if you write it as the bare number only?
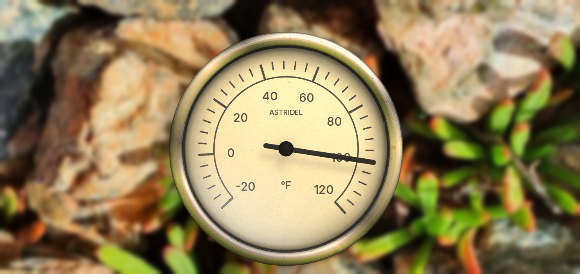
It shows 100
